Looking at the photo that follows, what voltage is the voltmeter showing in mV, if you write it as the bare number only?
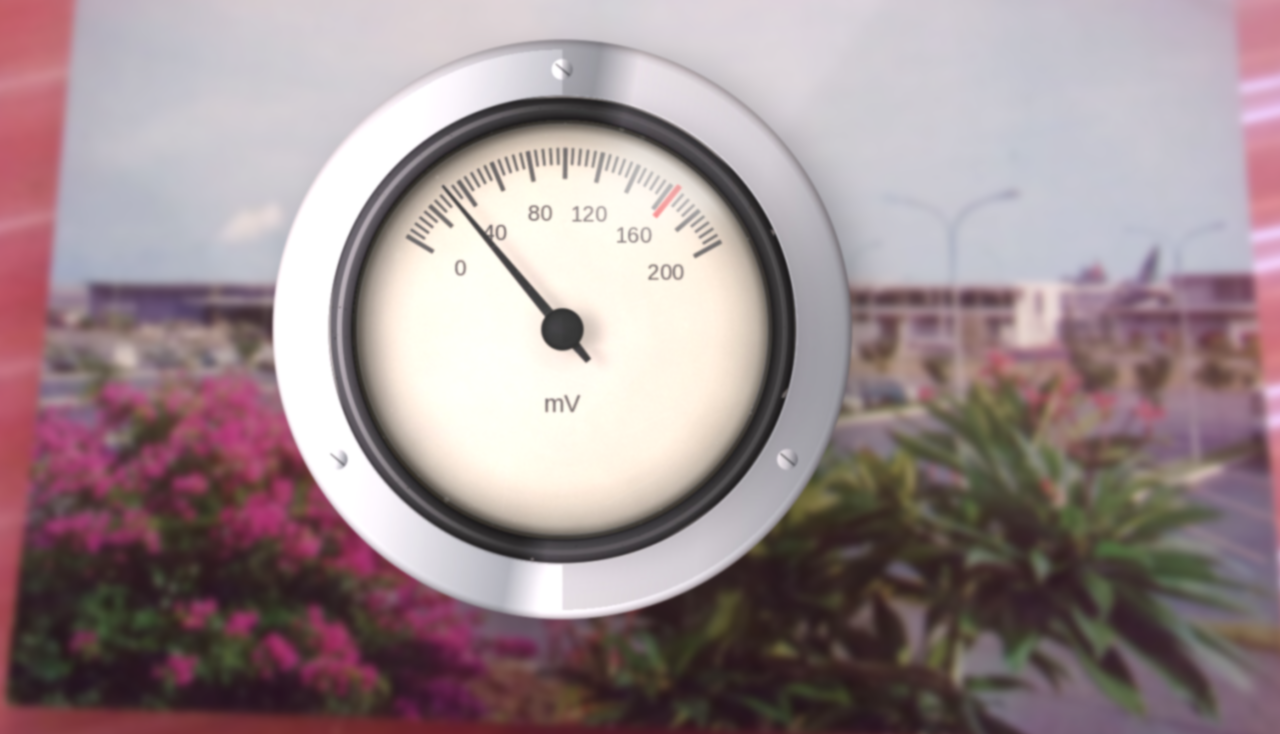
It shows 32
